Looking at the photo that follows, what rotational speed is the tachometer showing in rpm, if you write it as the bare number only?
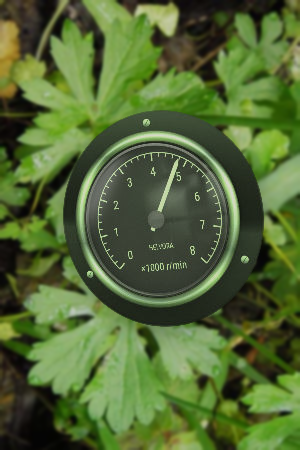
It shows 4800
